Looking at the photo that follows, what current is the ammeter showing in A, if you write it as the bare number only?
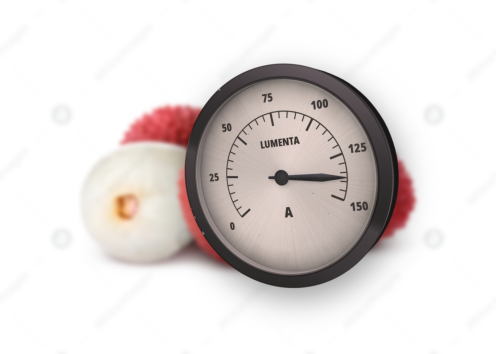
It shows 137.5
